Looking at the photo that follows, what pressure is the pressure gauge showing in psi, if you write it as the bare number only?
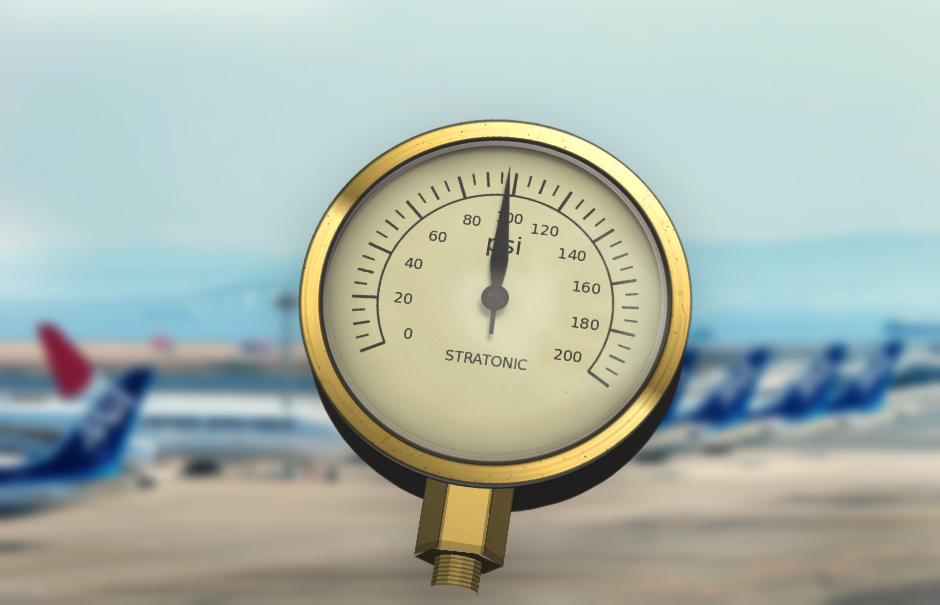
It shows 97.5
